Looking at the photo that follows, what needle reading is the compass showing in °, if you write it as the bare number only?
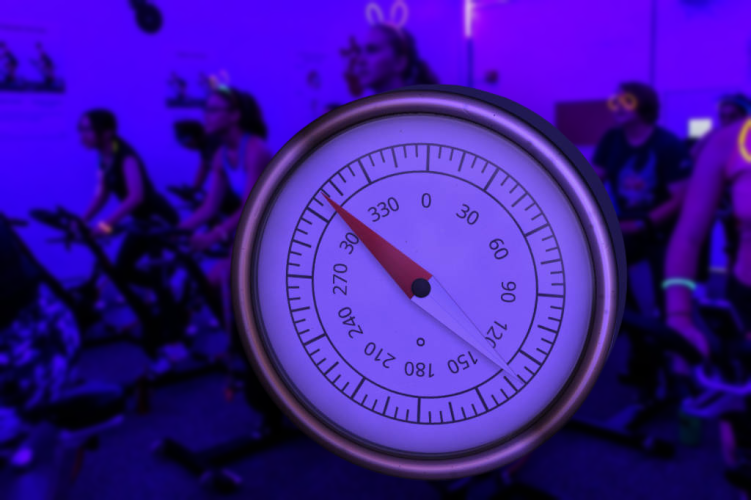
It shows 310
